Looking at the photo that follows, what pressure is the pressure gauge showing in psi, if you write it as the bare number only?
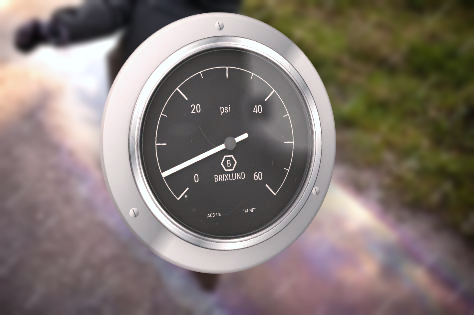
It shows 5
